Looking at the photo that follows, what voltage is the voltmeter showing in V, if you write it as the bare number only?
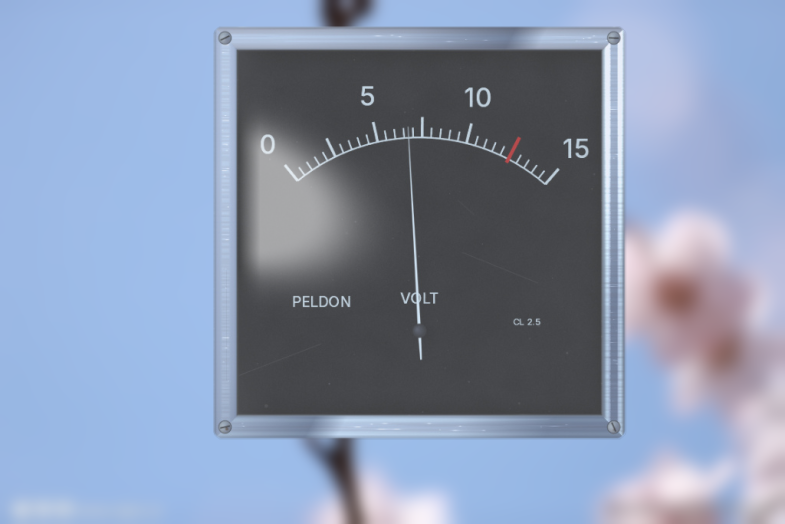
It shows 6.75
